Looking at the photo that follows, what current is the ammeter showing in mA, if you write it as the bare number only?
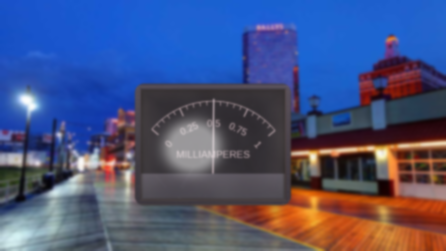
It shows 0.5
